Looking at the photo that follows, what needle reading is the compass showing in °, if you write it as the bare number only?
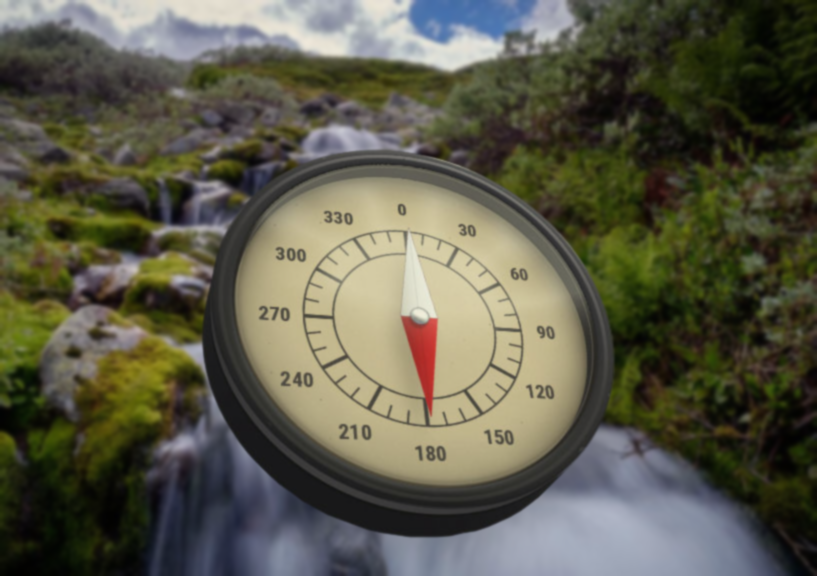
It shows 180
